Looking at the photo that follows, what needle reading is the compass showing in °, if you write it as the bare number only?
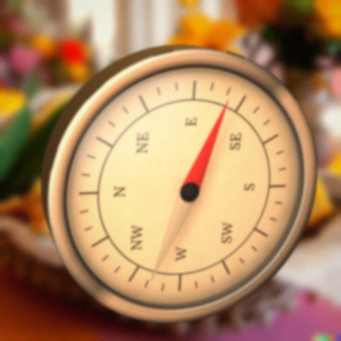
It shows 110
